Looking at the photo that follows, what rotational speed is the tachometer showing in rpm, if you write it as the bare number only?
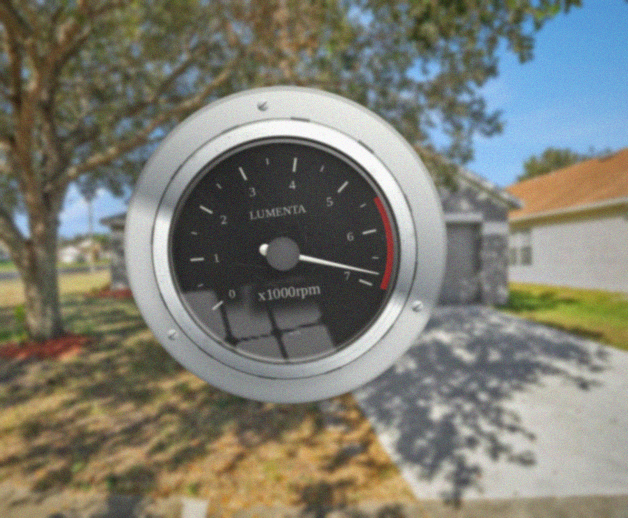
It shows 6750
